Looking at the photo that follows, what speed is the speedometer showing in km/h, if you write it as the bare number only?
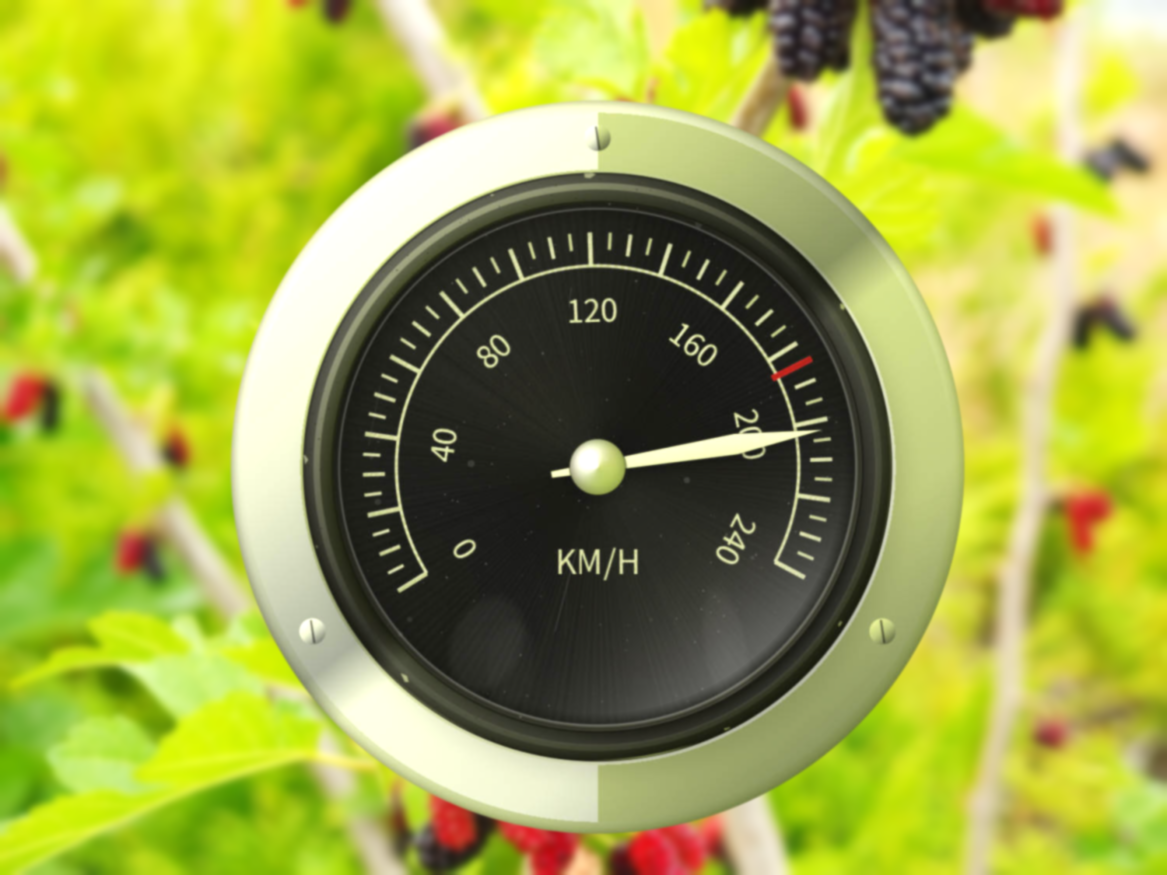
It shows 202.5
